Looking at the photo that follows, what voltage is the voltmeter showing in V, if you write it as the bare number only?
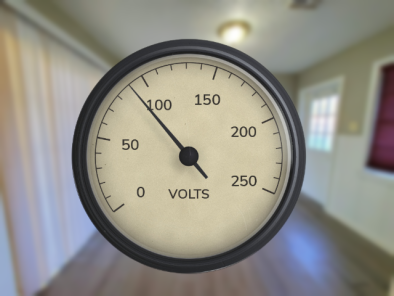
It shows 90
